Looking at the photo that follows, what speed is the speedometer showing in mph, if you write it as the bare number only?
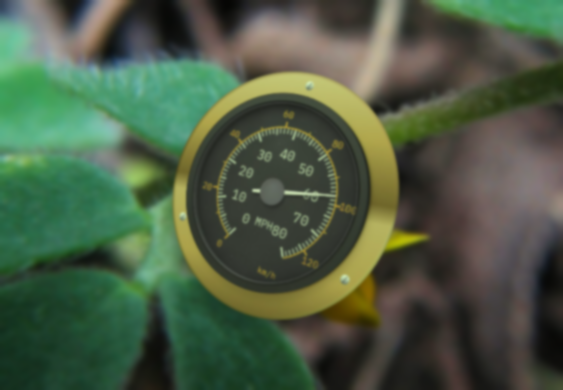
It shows 60
